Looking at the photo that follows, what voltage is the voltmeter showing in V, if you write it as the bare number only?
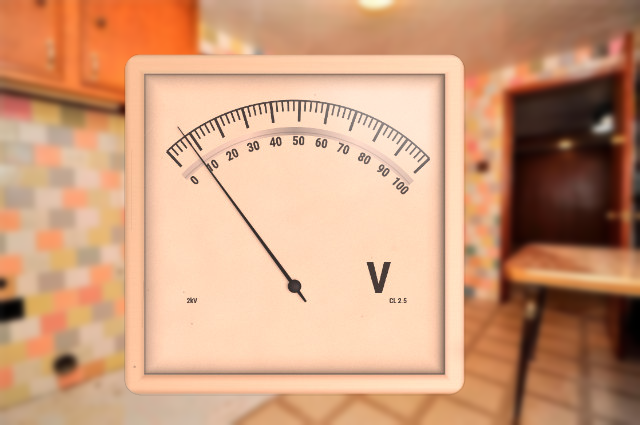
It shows 8
